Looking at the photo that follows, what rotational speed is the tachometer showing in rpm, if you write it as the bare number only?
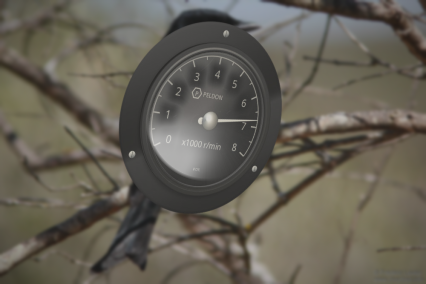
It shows 6750
